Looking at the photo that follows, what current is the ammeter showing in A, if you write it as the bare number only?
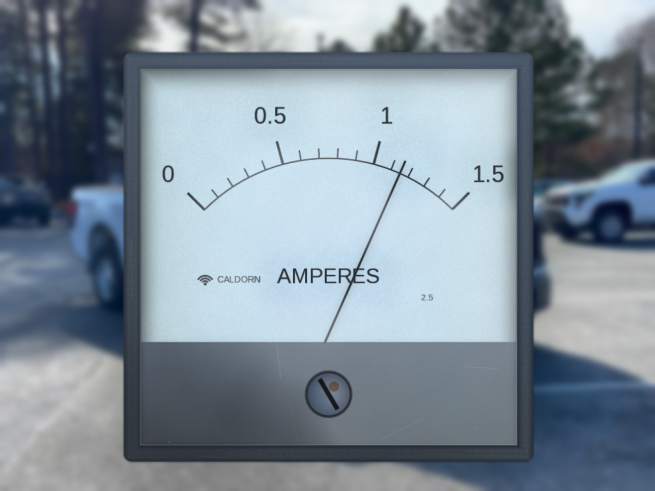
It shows 1.15
